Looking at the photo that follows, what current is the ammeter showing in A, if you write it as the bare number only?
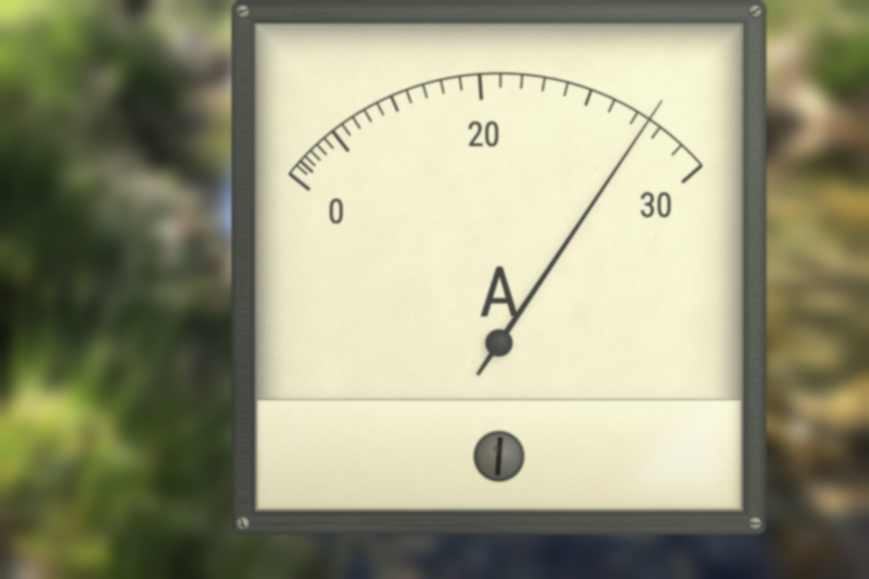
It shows 27.5
